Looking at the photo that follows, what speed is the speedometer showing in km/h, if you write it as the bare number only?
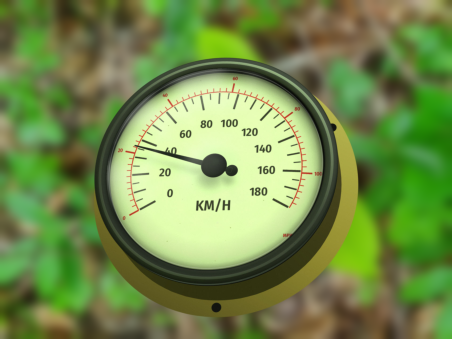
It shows 35
